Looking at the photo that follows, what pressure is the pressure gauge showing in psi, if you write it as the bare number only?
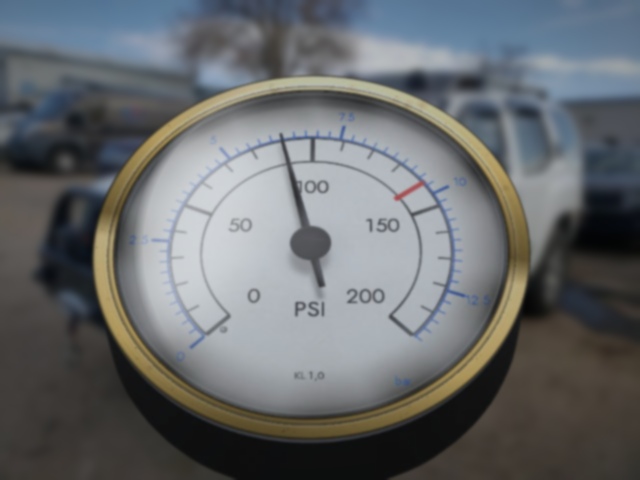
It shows 90
